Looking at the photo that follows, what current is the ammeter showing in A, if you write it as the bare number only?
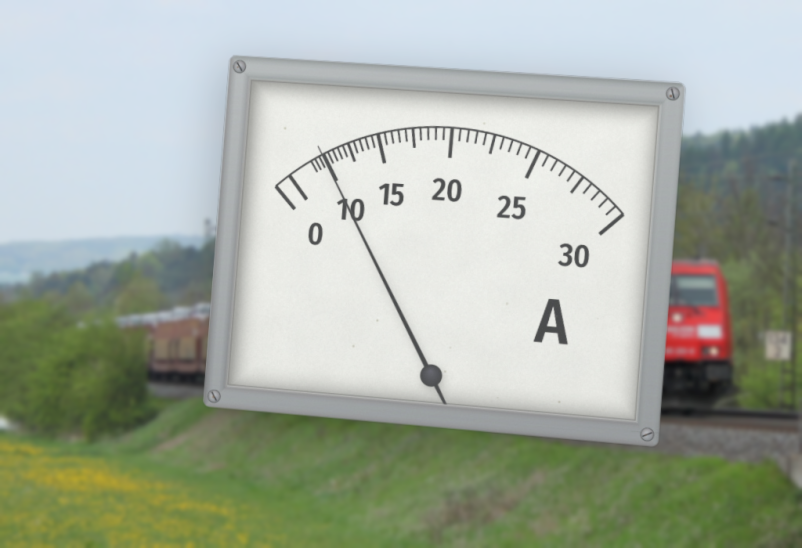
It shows 10
